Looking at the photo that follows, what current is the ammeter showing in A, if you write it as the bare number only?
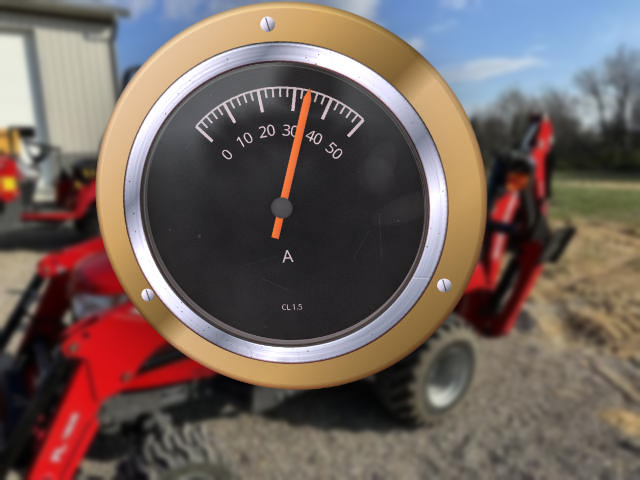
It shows 34
